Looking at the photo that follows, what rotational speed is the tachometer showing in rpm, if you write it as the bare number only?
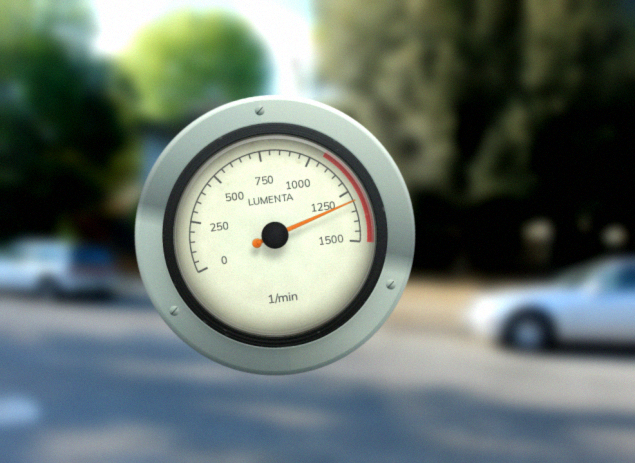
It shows 1300
